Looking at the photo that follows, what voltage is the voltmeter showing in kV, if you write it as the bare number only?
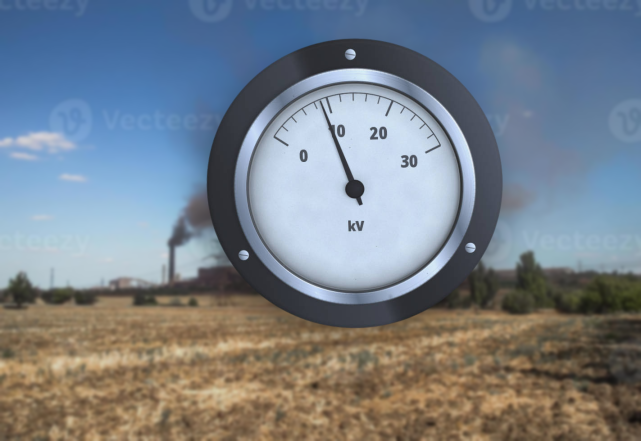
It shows 9
